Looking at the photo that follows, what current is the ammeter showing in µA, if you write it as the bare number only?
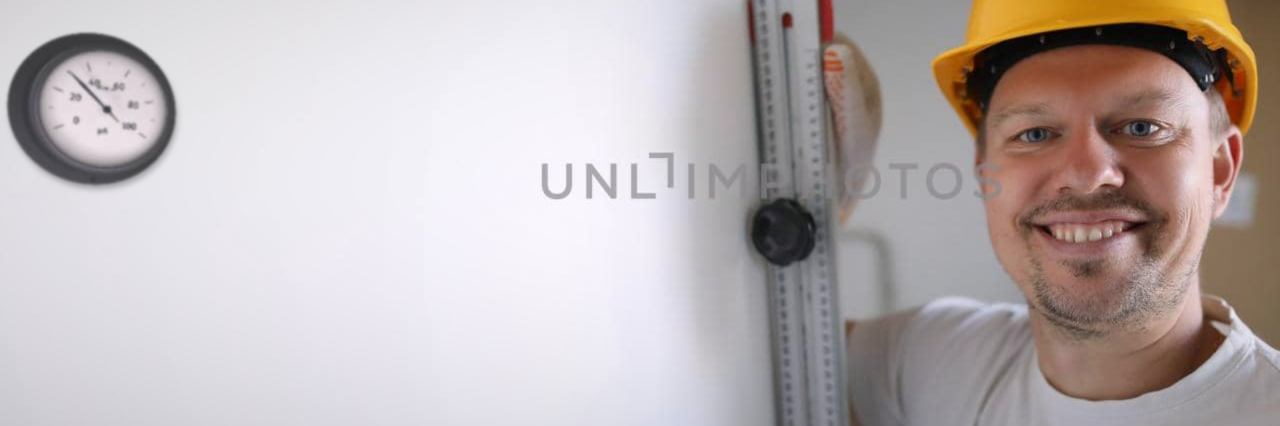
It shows 30
